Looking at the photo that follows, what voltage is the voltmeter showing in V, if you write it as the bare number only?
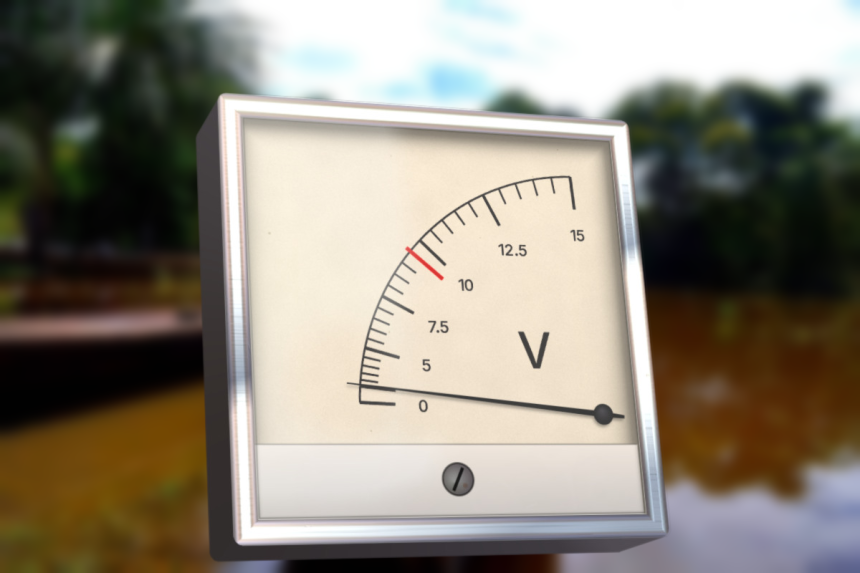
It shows 2.5
